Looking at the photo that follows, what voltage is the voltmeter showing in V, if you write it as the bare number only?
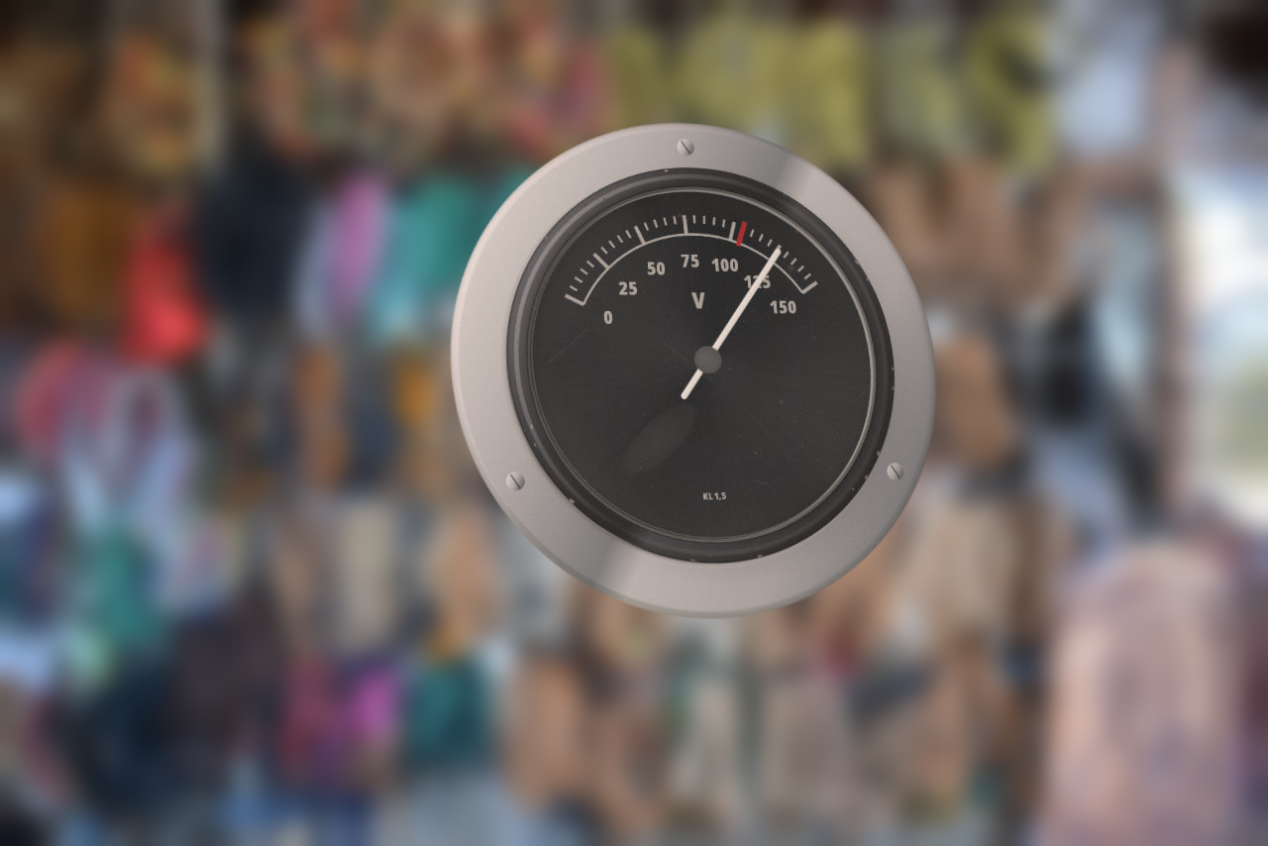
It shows 125
